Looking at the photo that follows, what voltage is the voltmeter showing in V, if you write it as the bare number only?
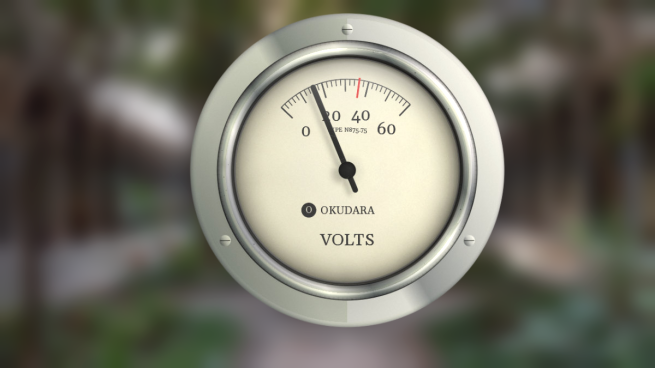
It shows 16
